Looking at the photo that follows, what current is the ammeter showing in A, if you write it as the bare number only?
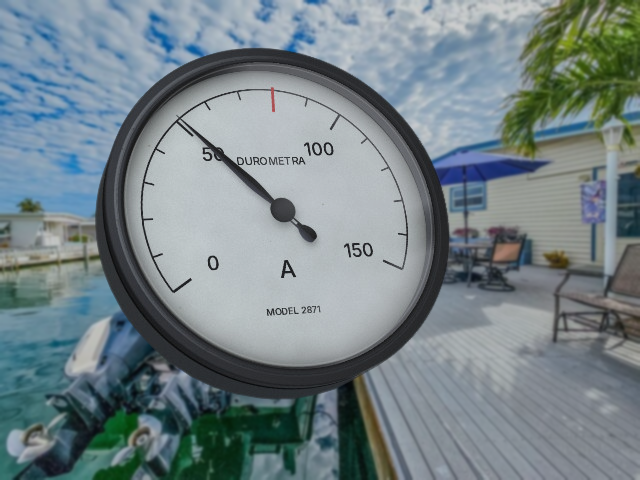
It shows 50
